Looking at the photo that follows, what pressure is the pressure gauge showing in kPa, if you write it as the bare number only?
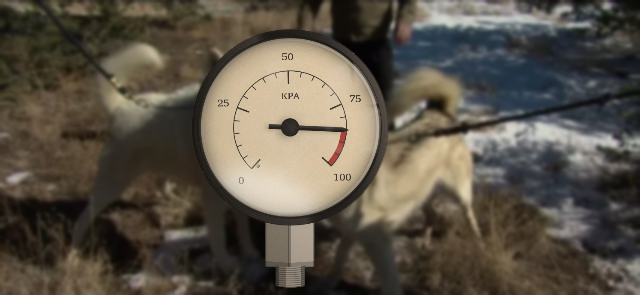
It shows 85
